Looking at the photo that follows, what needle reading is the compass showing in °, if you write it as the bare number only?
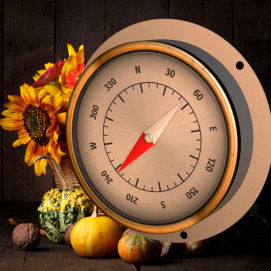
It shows 235
